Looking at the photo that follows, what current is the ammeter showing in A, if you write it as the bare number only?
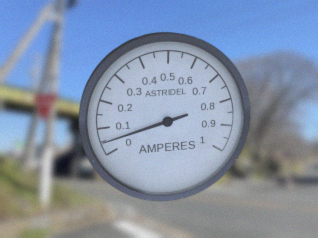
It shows 0.05
